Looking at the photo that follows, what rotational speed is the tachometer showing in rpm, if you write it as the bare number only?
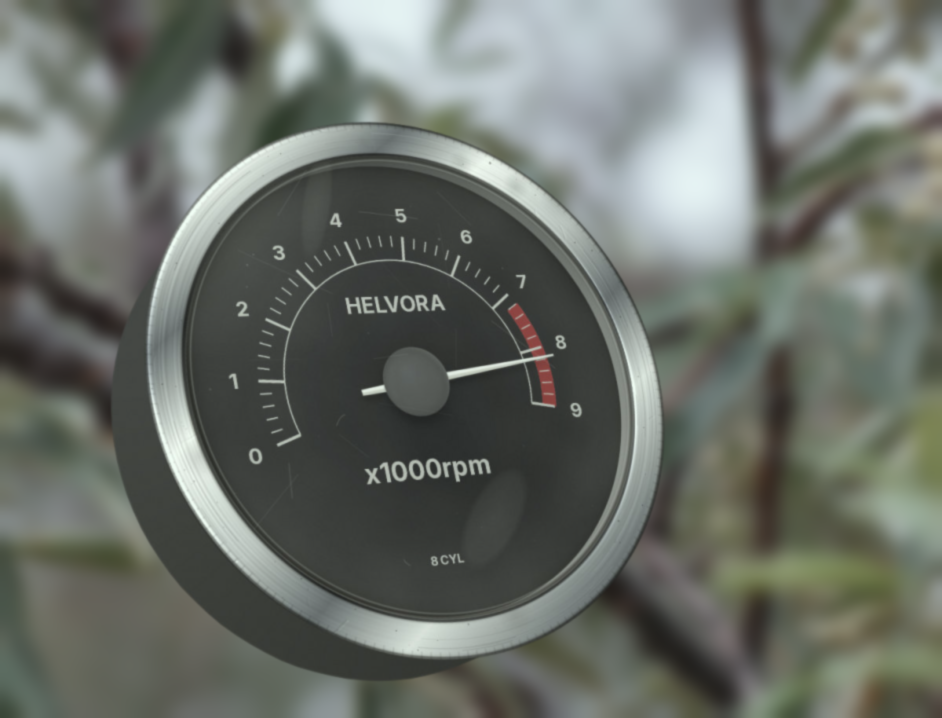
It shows 8200
